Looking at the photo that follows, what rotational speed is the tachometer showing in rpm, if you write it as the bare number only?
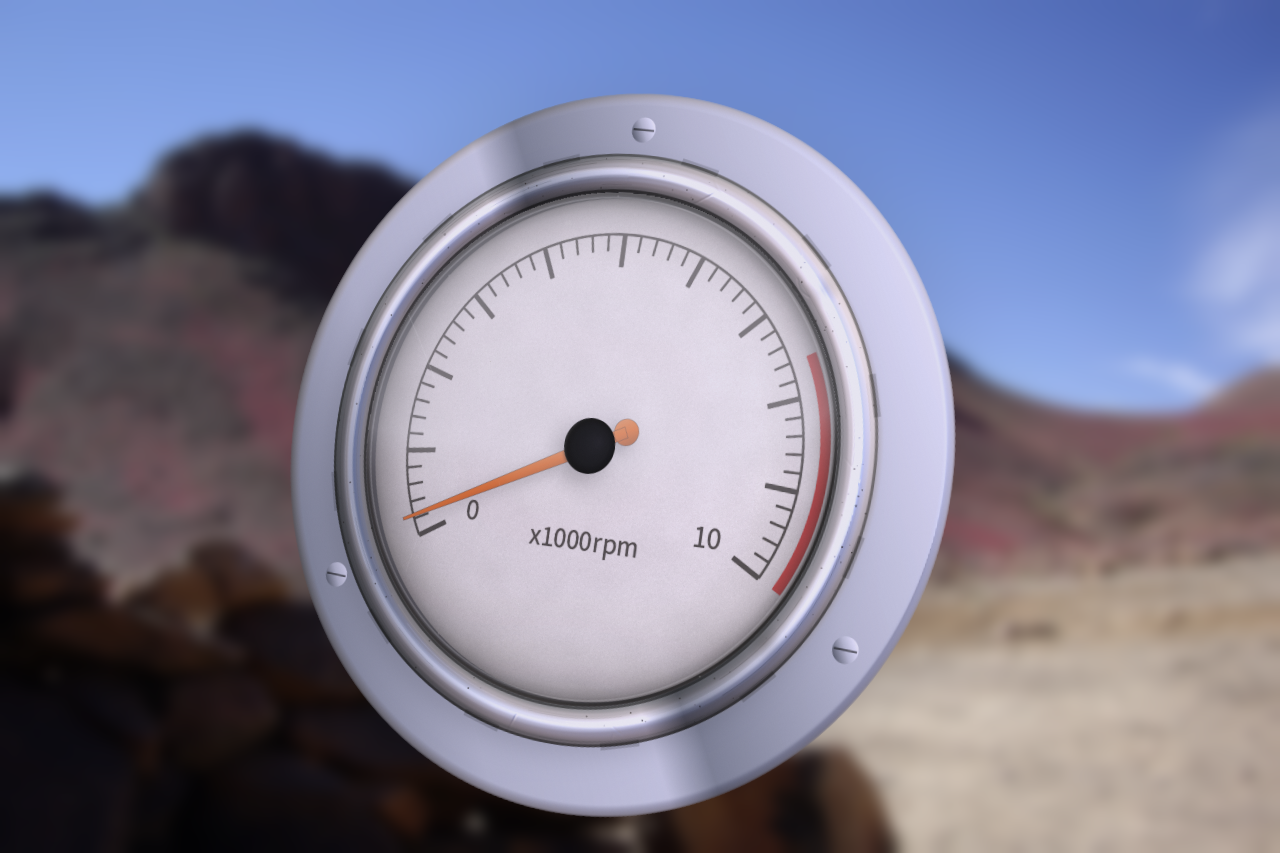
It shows 200
